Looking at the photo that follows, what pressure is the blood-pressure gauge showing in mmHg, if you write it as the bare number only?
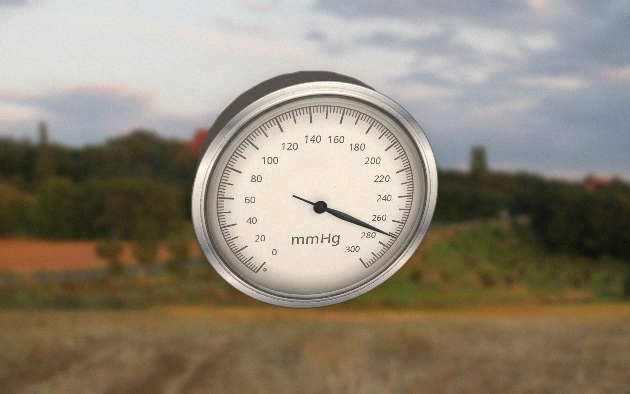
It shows 270
